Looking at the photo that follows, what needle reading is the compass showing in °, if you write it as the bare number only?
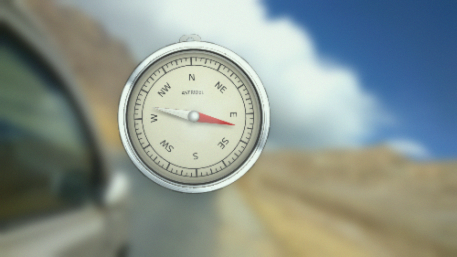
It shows 105
